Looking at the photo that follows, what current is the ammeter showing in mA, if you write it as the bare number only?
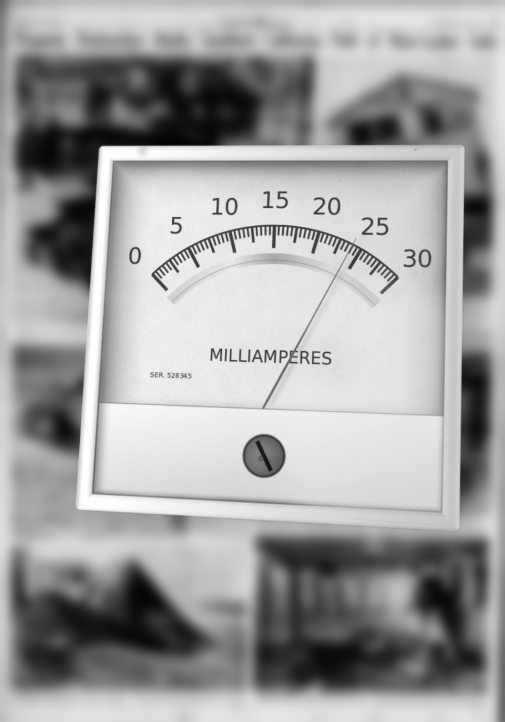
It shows 24
